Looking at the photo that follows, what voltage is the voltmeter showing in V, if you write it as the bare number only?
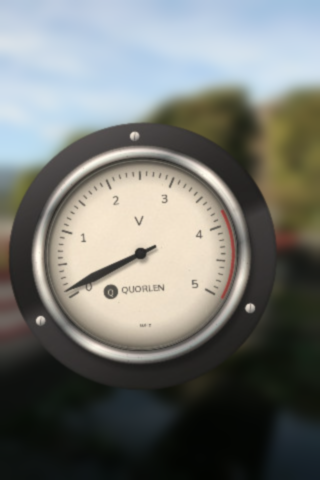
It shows 0.1
